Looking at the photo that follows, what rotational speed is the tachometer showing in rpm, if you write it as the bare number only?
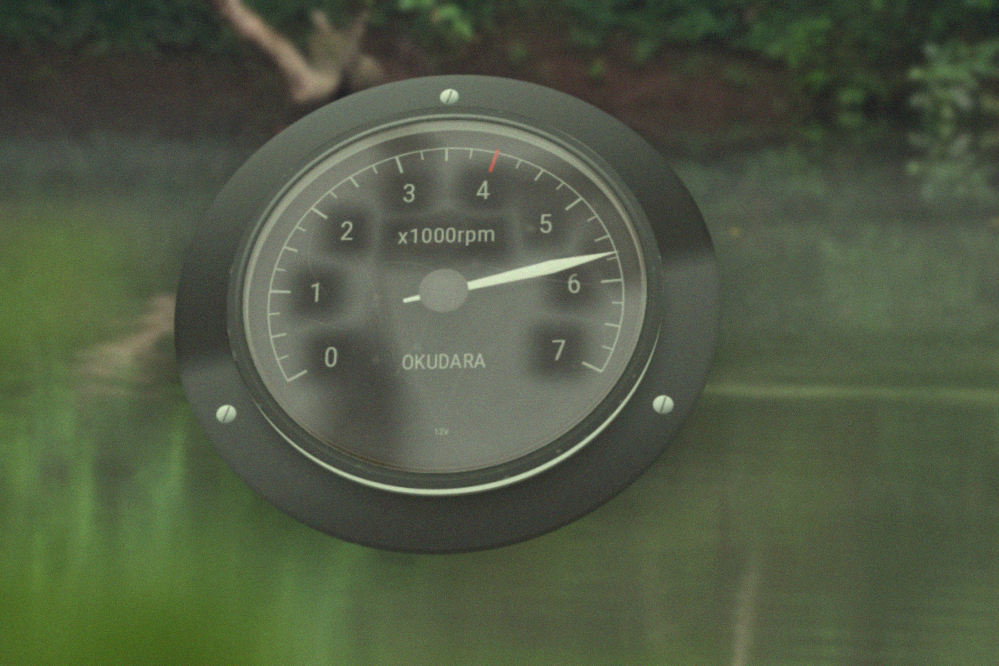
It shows 5750
